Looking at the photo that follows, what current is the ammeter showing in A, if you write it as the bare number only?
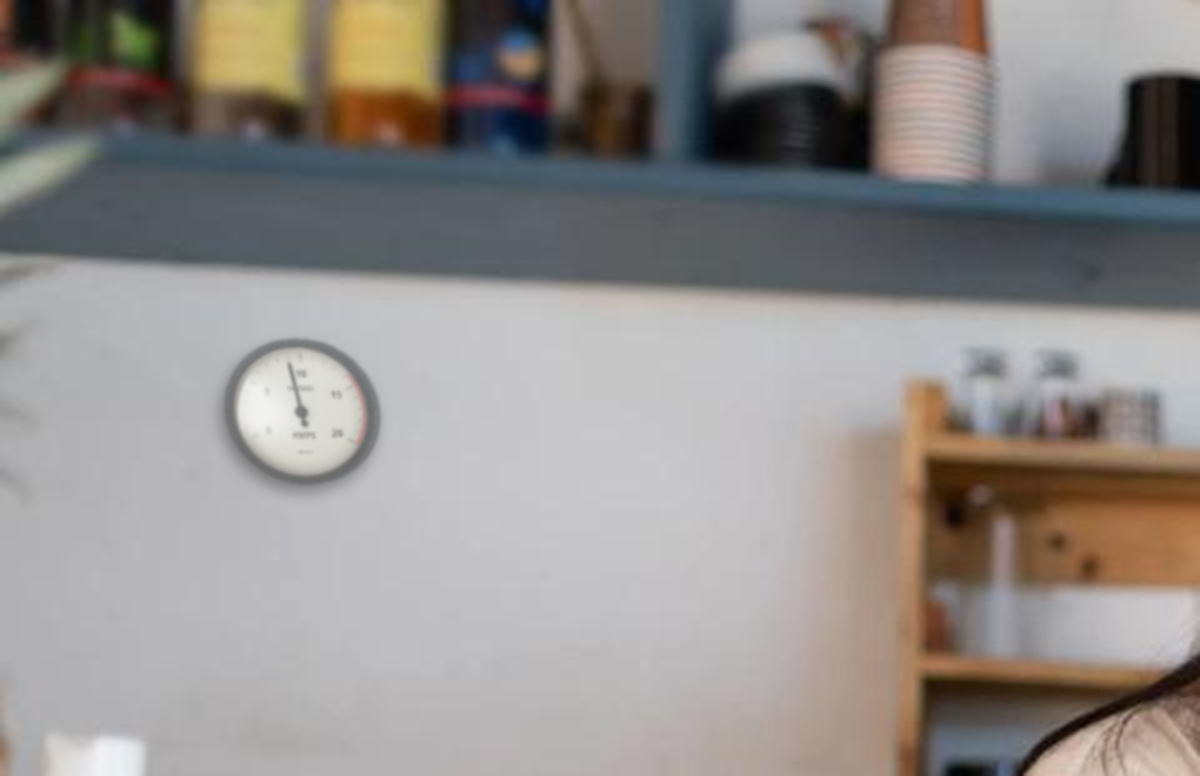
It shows 9
